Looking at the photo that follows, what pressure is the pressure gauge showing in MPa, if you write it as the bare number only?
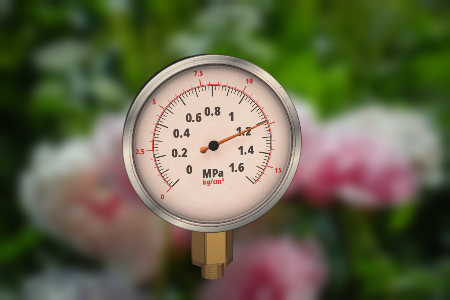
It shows 1.2
